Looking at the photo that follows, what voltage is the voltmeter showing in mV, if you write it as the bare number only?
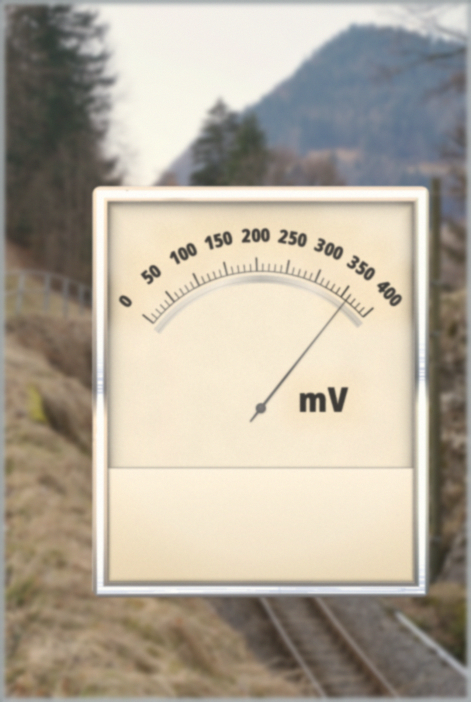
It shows 360
